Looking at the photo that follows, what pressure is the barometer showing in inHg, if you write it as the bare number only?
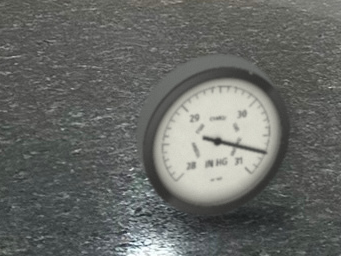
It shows 30.7
